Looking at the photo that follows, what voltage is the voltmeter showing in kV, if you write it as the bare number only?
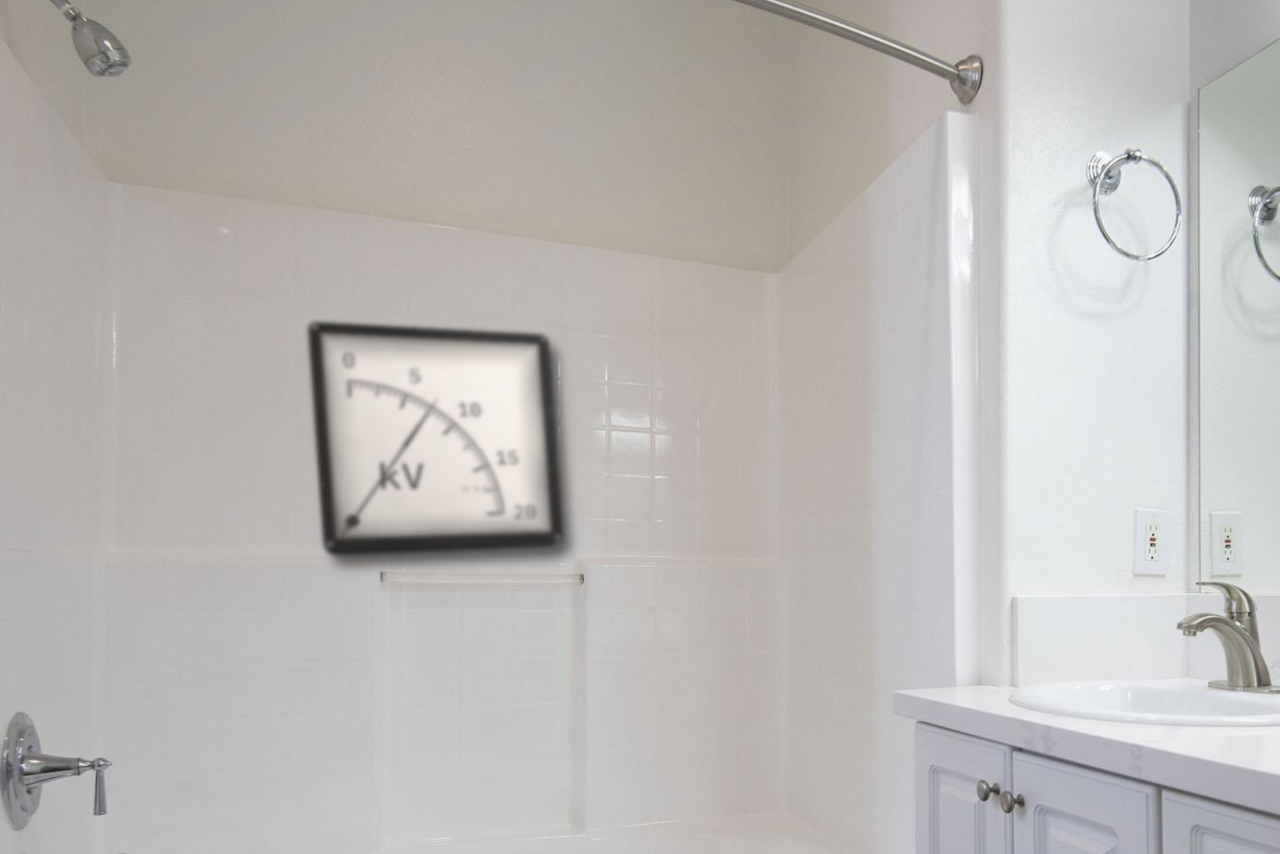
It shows 7.5
